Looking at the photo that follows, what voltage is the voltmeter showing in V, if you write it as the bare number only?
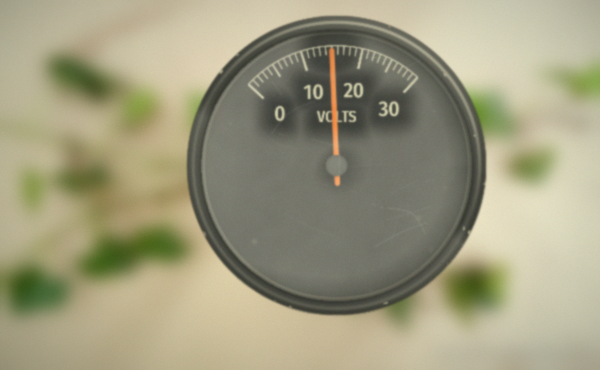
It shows 15
